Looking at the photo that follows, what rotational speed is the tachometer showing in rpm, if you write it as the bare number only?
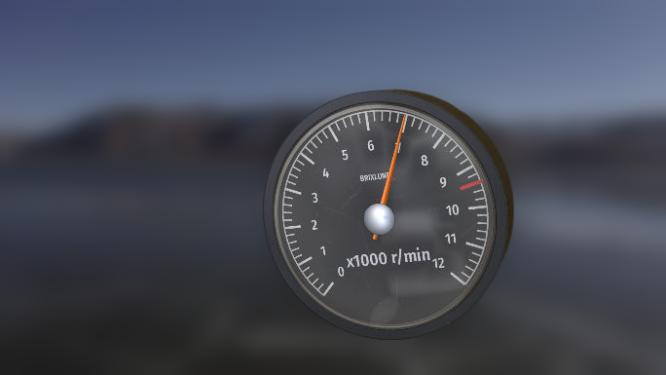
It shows 7000
